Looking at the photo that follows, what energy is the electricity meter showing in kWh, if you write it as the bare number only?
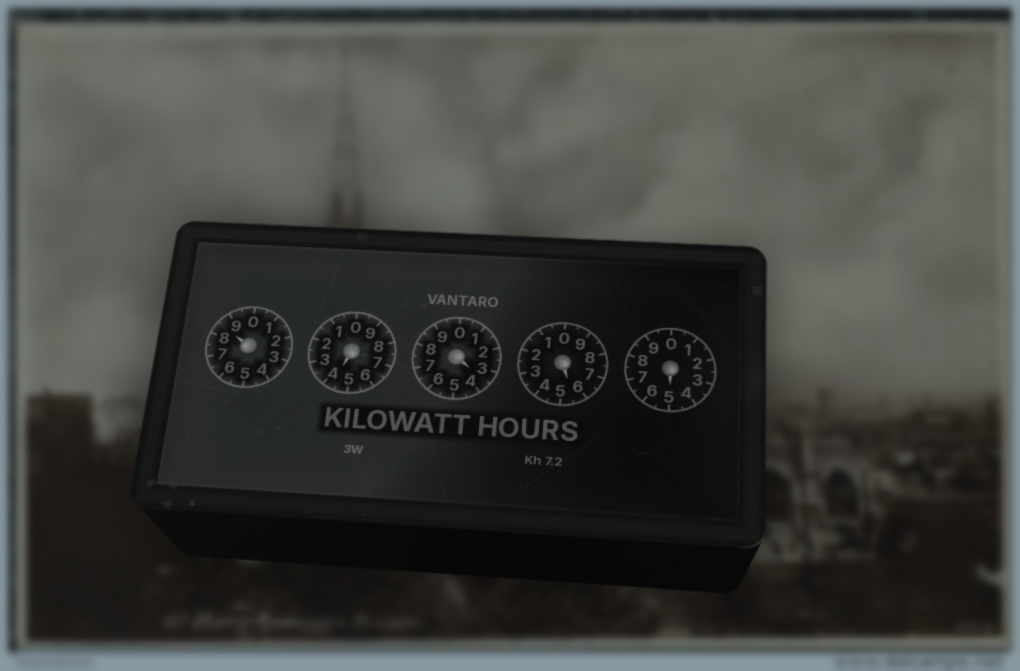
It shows 84355
